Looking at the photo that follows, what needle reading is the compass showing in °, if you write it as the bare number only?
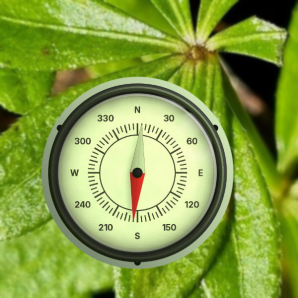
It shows 185
